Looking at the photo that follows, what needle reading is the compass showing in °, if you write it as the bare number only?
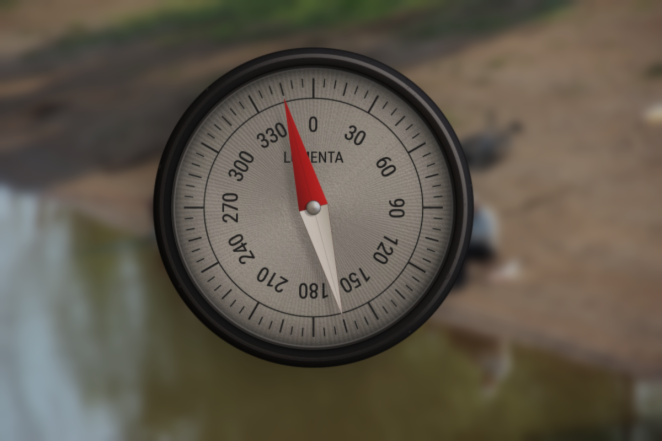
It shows 345
